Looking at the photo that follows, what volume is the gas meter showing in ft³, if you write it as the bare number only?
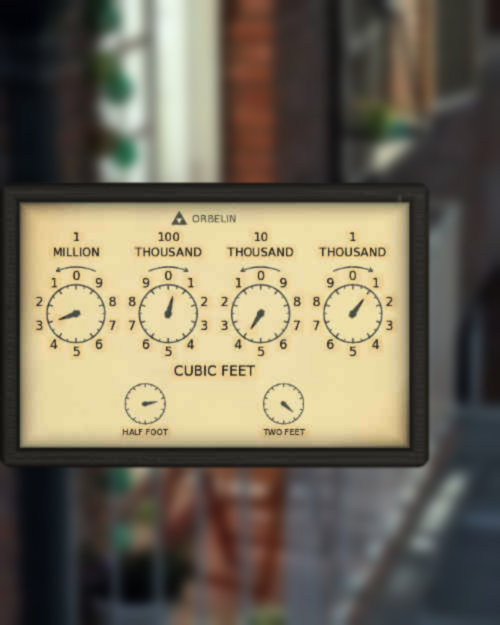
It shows 304100
